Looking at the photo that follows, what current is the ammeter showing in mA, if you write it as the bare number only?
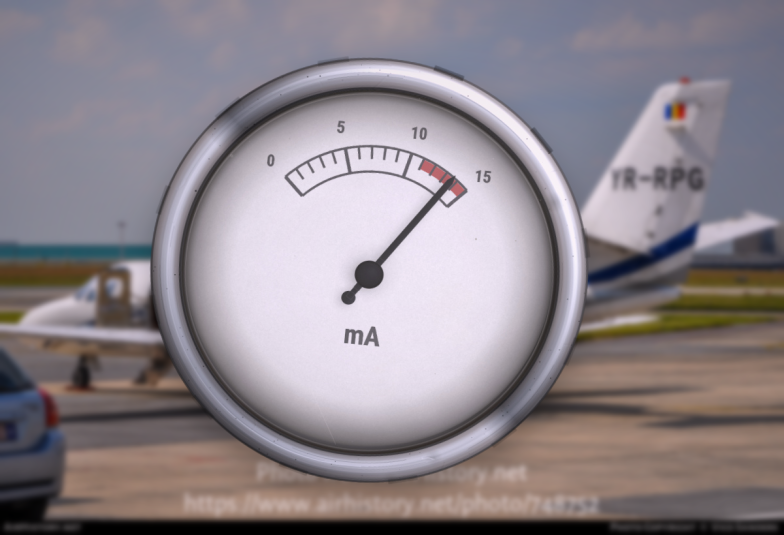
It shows 13.5
